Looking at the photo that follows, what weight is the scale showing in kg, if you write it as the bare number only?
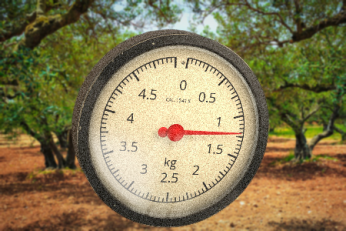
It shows 1.2
